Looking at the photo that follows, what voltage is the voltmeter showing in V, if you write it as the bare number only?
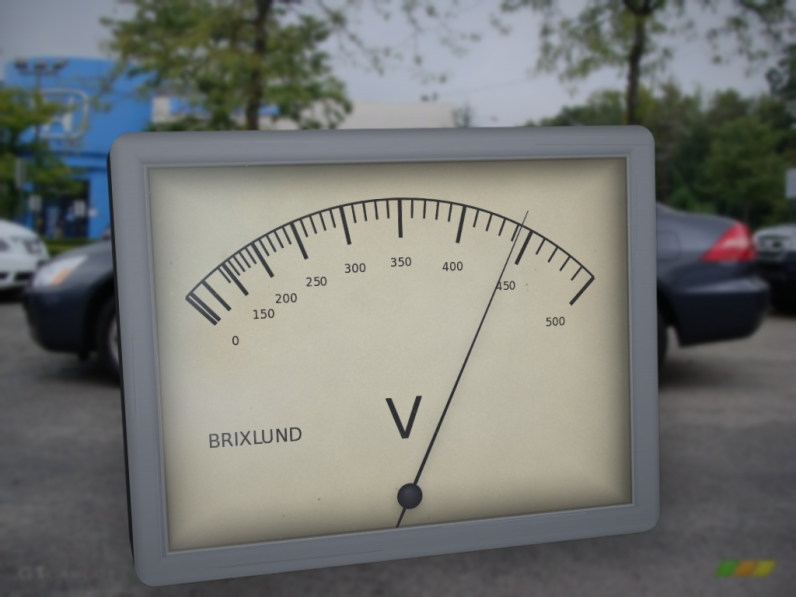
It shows 440
